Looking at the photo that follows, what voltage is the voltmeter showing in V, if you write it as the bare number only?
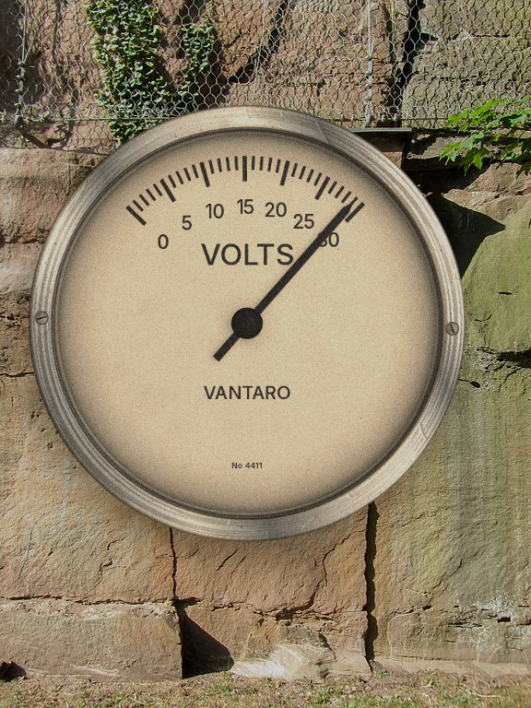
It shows 29
